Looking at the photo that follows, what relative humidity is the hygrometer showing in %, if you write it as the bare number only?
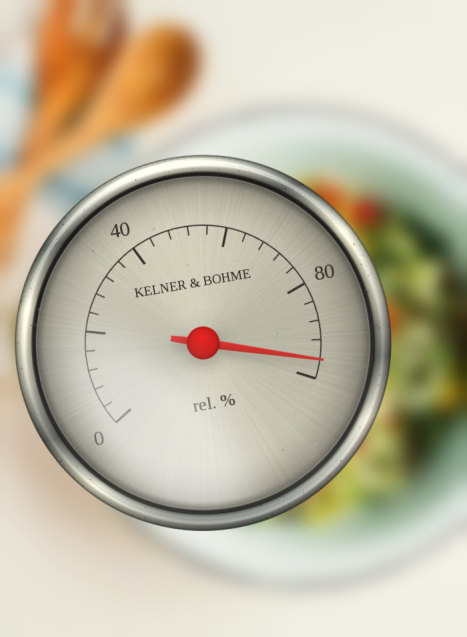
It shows 96
